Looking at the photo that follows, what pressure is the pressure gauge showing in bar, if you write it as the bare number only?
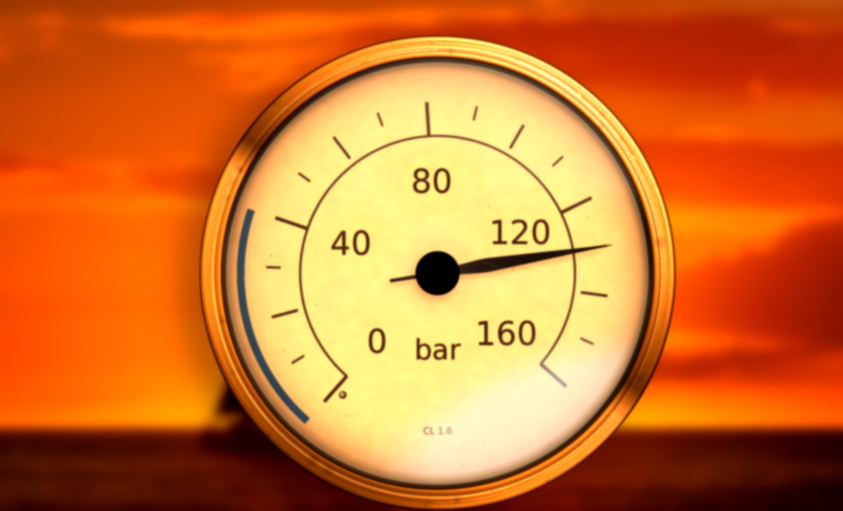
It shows 130
